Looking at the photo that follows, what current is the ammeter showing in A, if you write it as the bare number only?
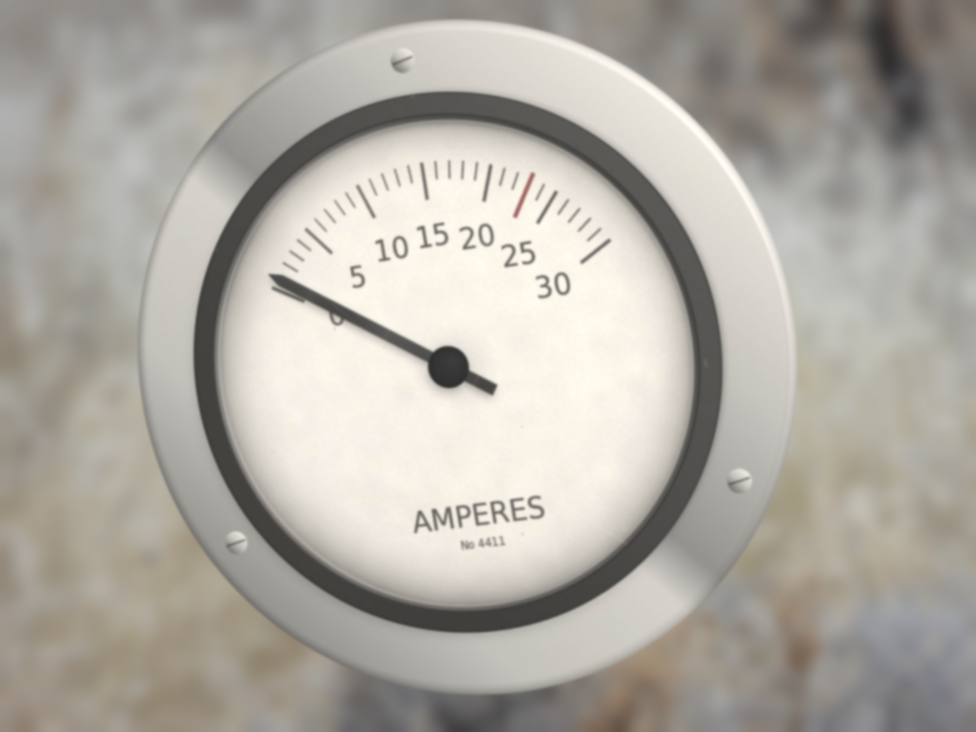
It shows 1
